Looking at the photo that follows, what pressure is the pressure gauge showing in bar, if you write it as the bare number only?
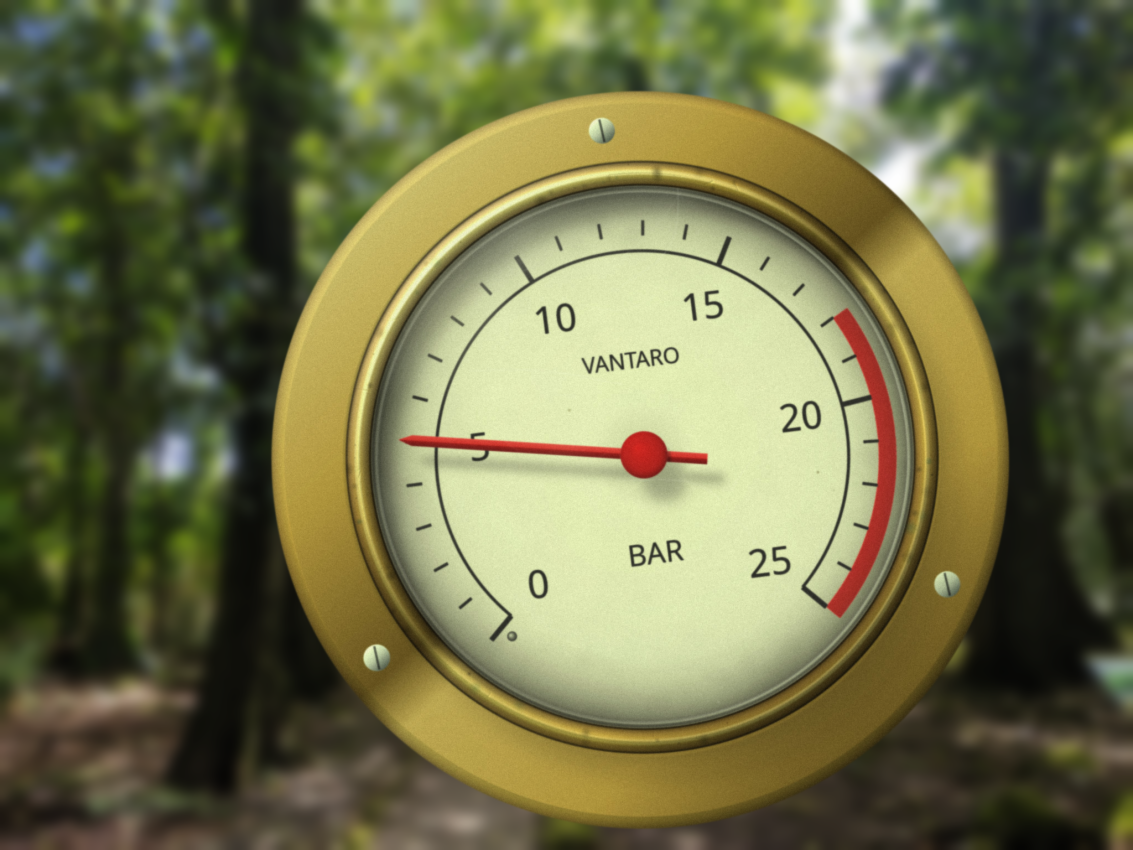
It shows 5
